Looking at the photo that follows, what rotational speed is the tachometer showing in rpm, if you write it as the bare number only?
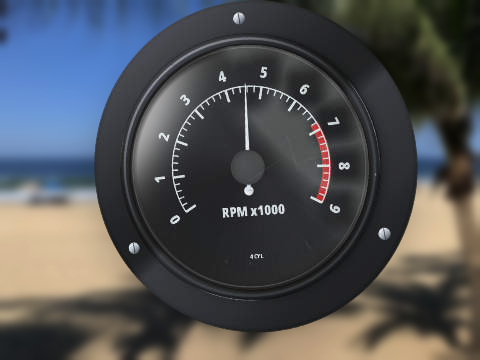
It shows 4600
